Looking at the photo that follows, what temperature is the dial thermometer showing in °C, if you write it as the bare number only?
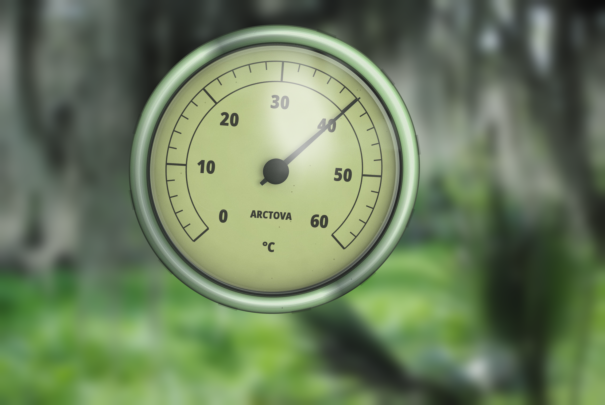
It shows 40
